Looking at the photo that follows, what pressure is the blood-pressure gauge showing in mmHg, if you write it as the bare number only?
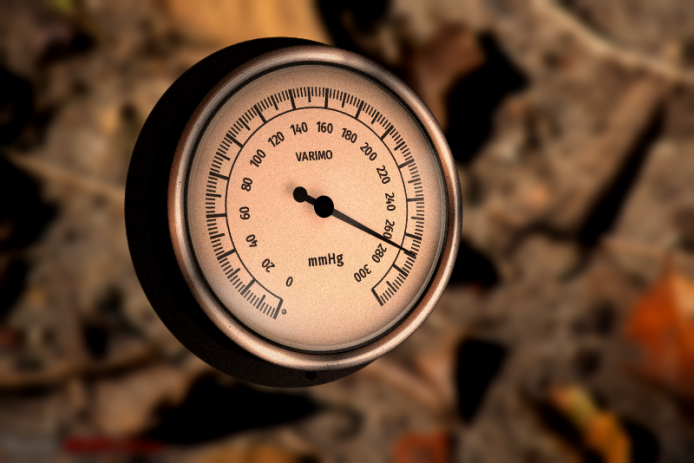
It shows 270
